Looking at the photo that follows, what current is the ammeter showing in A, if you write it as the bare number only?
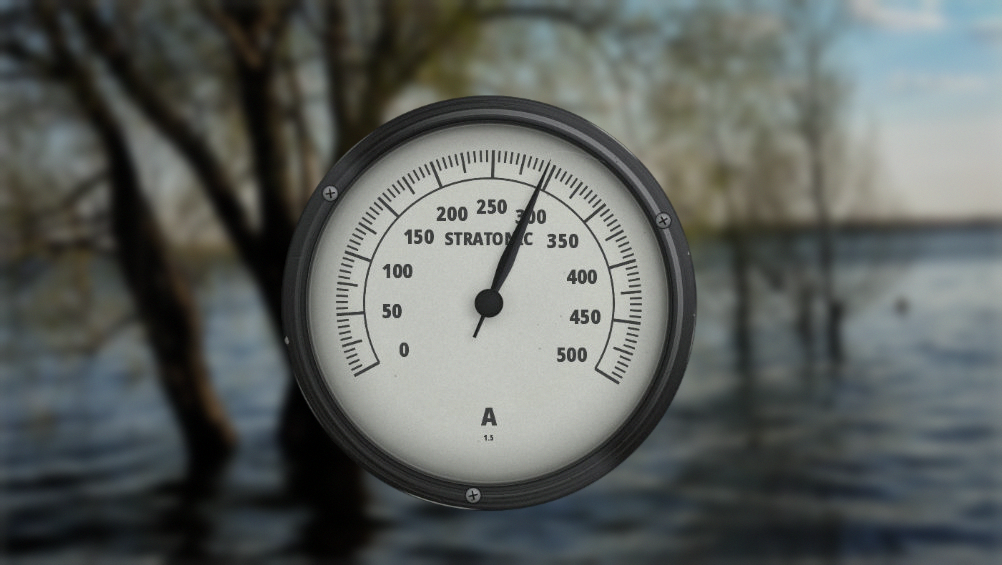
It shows 295
